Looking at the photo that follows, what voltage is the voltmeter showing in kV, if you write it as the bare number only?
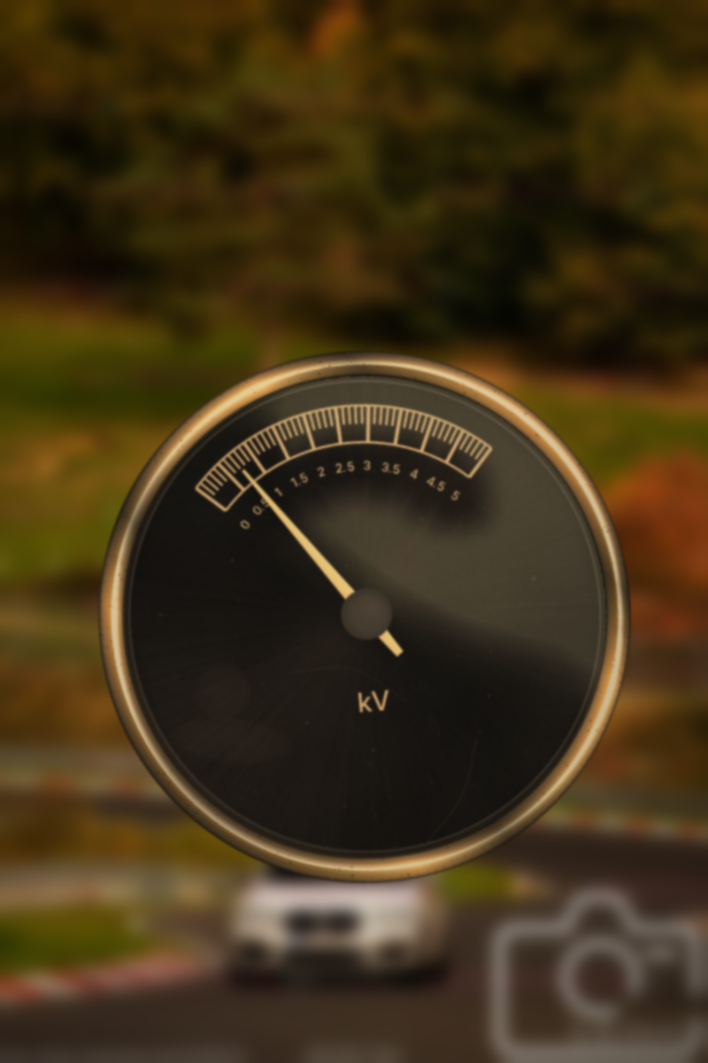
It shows 0.7
